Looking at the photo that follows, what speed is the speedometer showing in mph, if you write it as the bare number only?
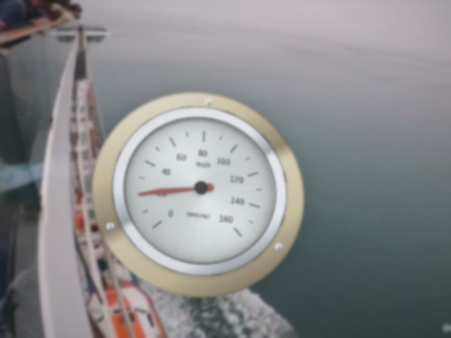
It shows 20
